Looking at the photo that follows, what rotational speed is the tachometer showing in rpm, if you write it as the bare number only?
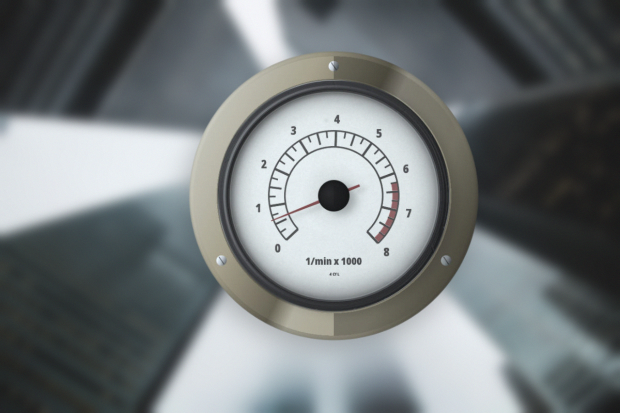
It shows 625
